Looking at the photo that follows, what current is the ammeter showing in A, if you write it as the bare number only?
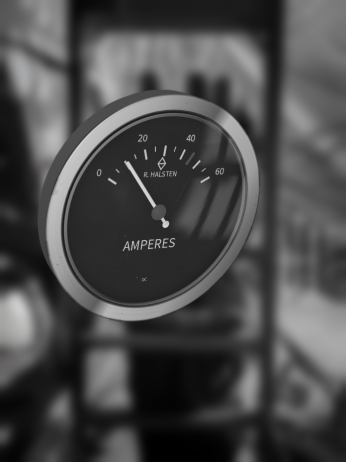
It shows 10
